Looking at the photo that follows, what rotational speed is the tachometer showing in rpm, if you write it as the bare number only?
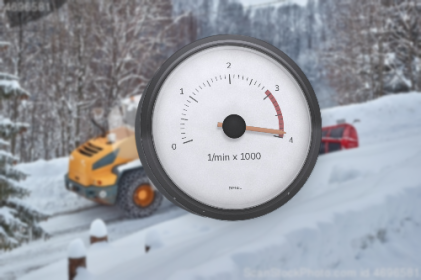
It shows 3900
